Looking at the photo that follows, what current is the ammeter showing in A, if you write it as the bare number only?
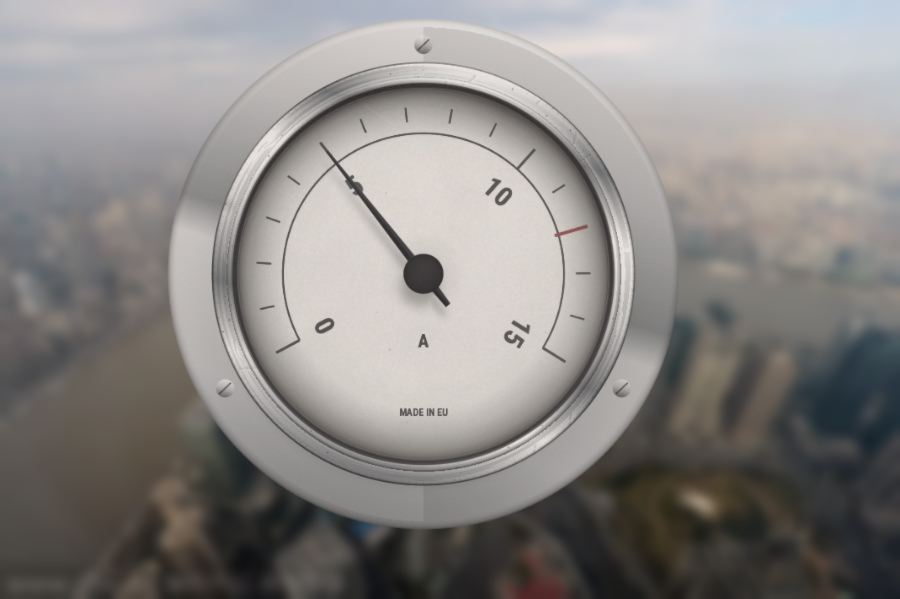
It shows 5
